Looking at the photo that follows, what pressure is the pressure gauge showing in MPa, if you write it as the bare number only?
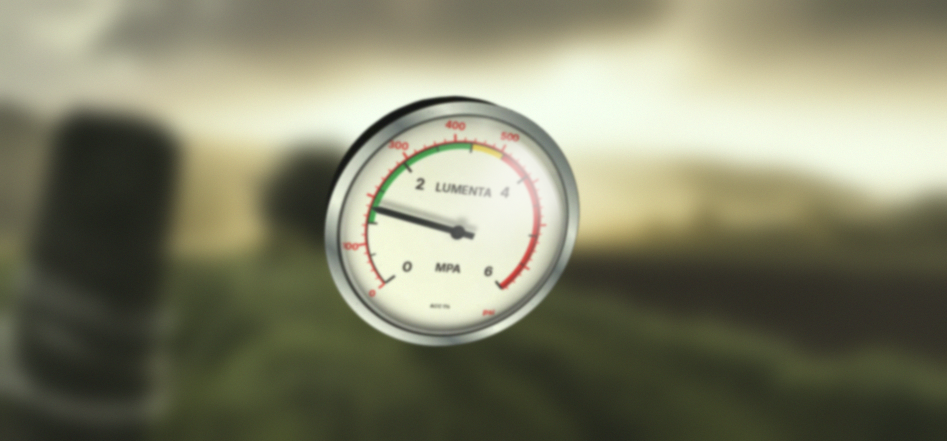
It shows 1.25
